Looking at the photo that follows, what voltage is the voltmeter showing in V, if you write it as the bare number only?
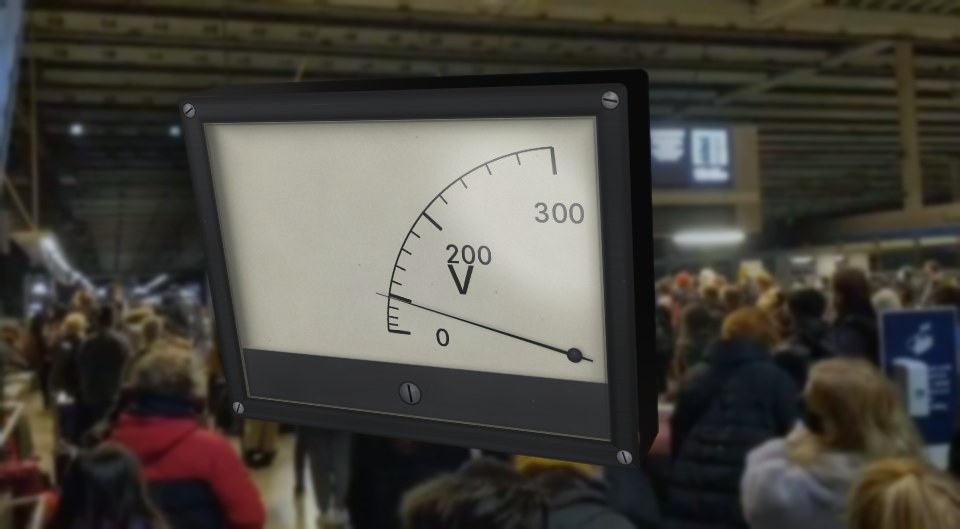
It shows 100
